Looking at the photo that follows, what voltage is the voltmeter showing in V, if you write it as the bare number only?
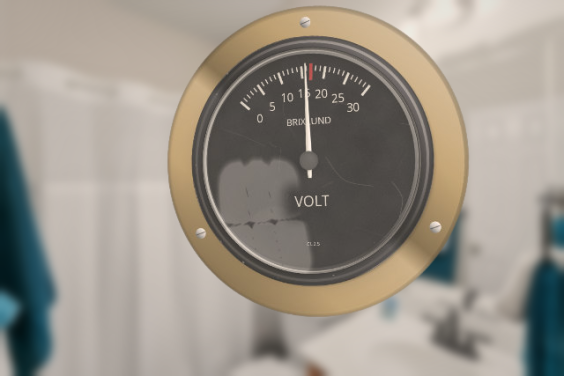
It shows 16
